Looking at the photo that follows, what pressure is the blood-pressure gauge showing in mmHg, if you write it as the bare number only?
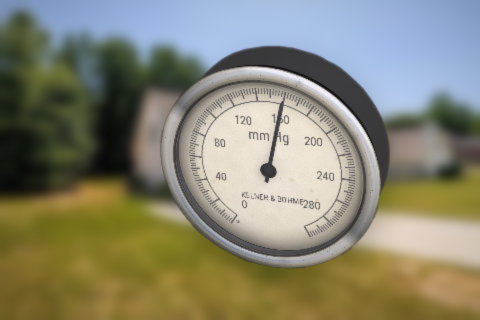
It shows 160
